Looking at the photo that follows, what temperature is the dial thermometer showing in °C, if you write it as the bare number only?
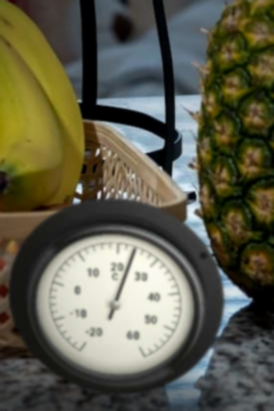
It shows 24
